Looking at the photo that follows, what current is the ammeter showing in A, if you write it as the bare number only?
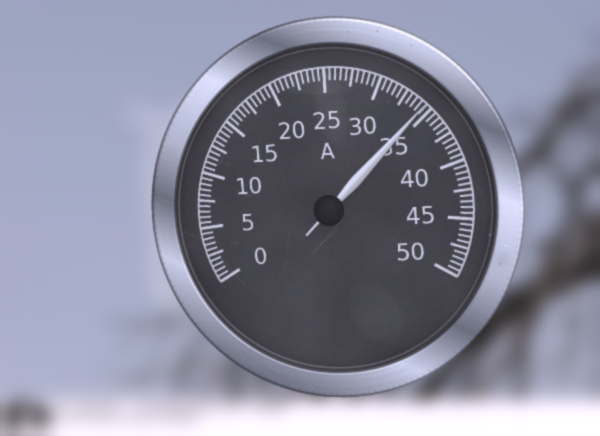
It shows 34.5
